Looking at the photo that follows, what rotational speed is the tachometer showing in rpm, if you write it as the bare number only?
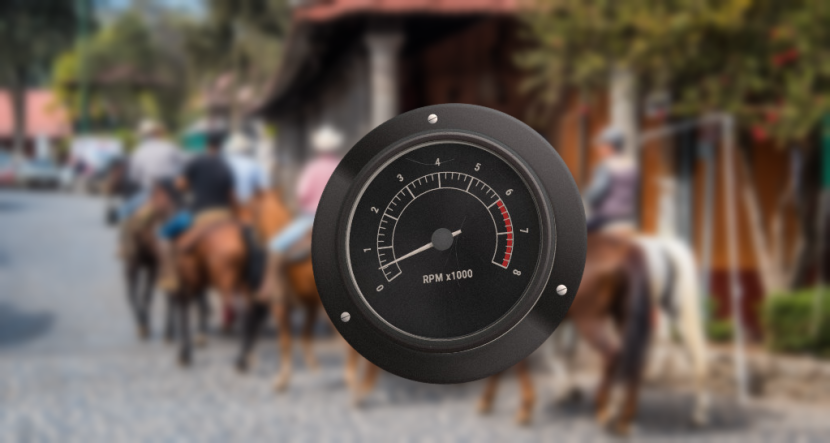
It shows 400
